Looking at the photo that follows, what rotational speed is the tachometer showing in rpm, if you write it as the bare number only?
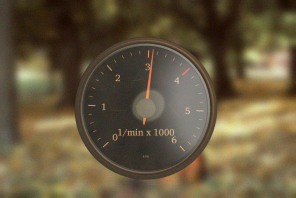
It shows 3100
